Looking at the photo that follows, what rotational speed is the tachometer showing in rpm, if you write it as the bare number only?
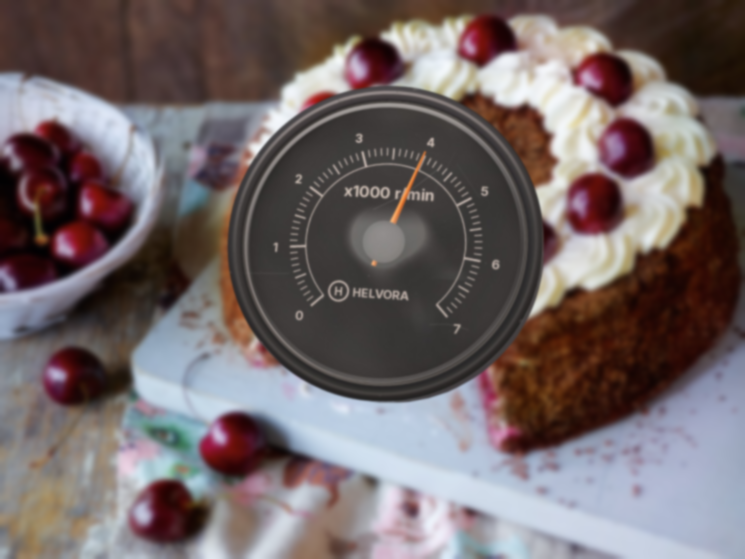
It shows 4000
